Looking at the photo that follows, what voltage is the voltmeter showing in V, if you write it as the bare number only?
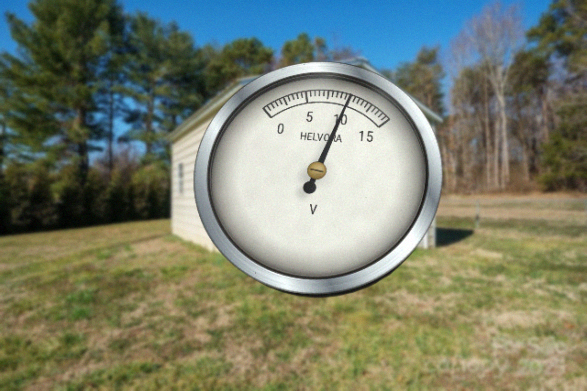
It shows 10
